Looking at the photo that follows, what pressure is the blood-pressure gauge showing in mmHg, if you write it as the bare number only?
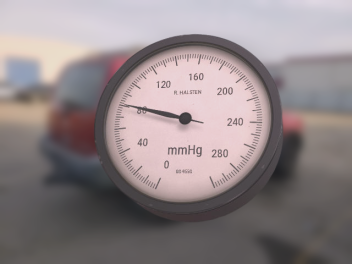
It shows 80
